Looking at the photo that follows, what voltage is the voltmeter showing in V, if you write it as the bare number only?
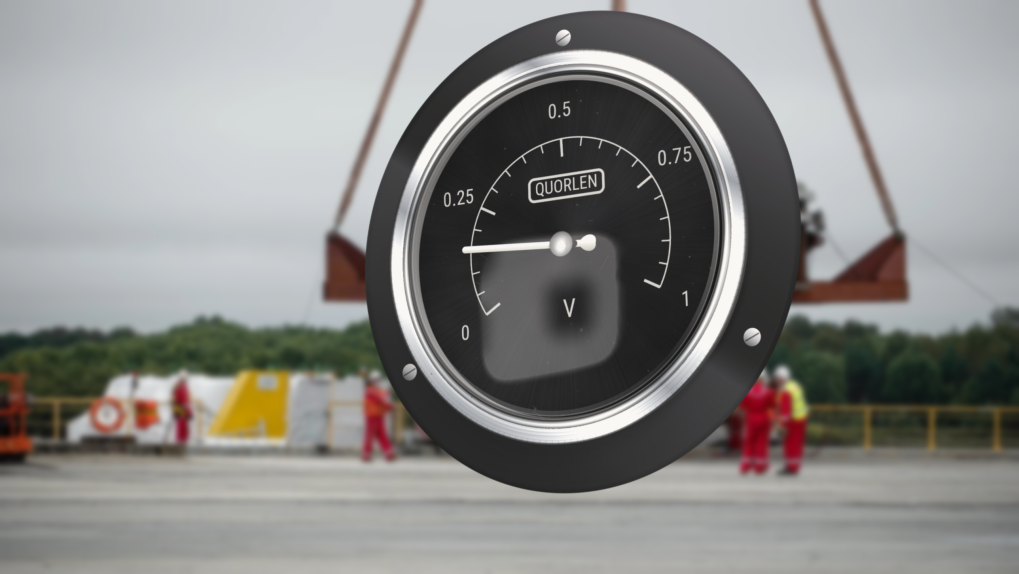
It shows 0.15
